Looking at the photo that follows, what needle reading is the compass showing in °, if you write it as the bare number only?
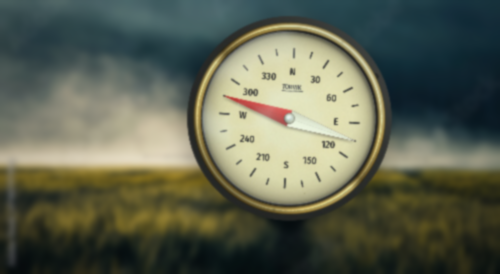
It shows 285
